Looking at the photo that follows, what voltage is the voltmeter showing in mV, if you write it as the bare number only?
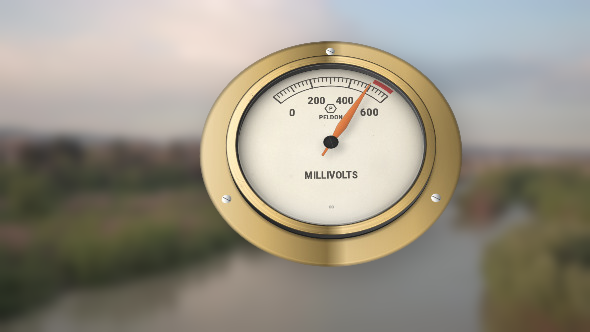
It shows 500
